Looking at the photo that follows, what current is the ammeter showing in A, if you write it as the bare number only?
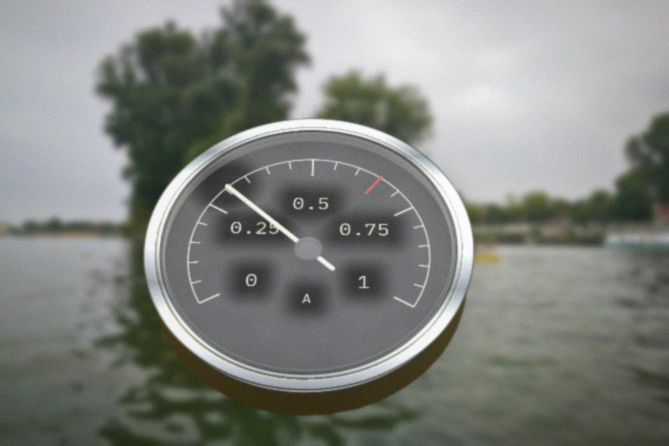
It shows 0.3
